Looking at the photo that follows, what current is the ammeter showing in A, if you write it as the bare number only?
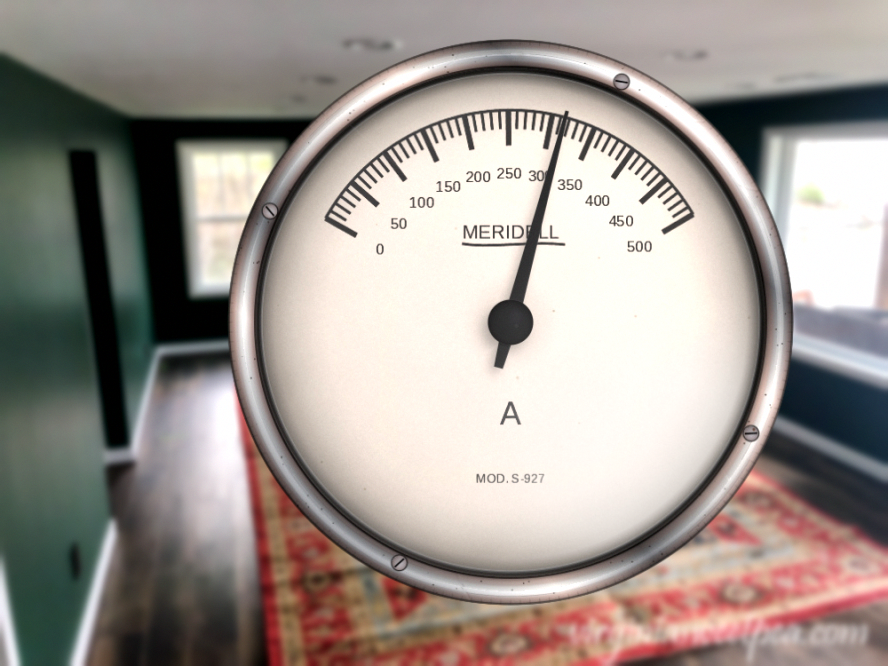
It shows 315
